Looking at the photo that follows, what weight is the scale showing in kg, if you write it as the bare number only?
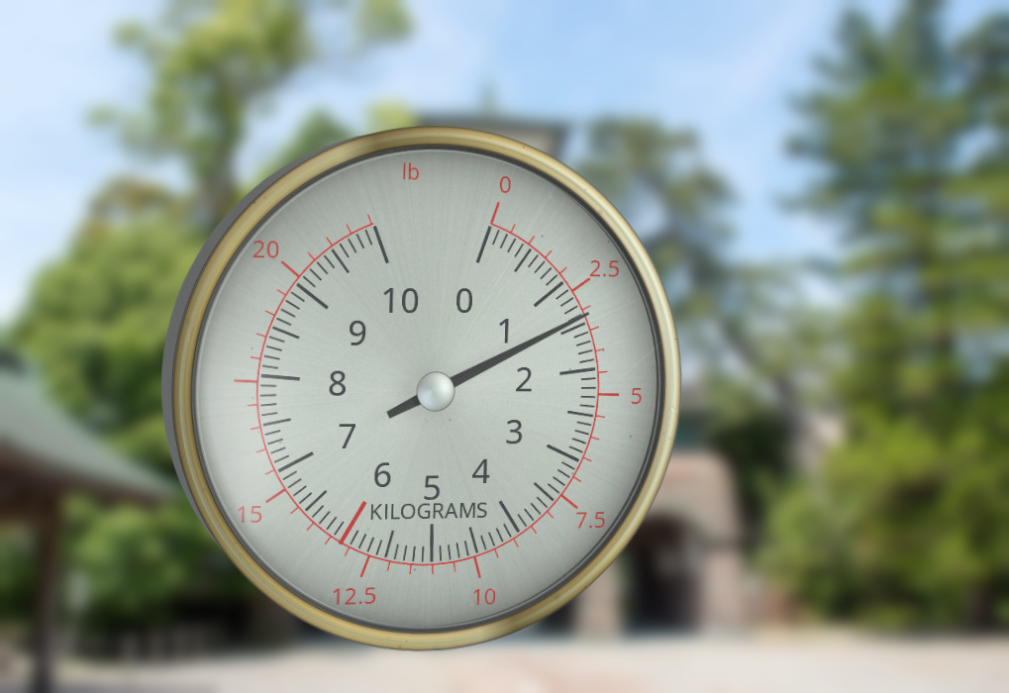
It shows 1.4
